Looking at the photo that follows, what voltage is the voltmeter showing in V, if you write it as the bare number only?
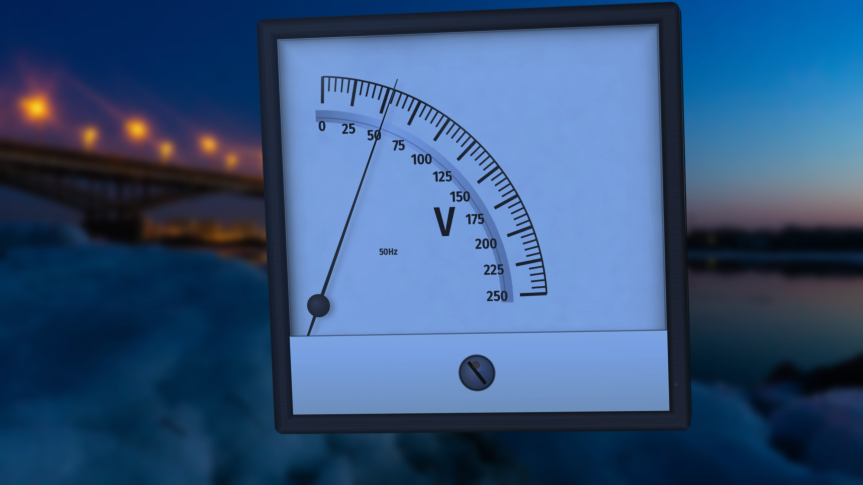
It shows 55
